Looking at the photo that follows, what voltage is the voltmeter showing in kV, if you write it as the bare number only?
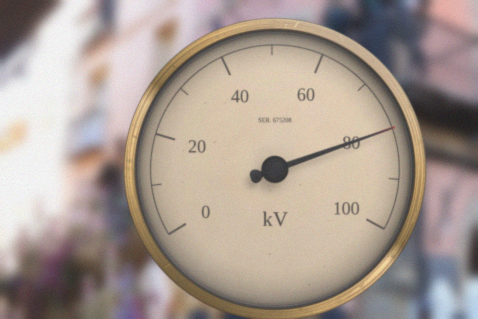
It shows 80
